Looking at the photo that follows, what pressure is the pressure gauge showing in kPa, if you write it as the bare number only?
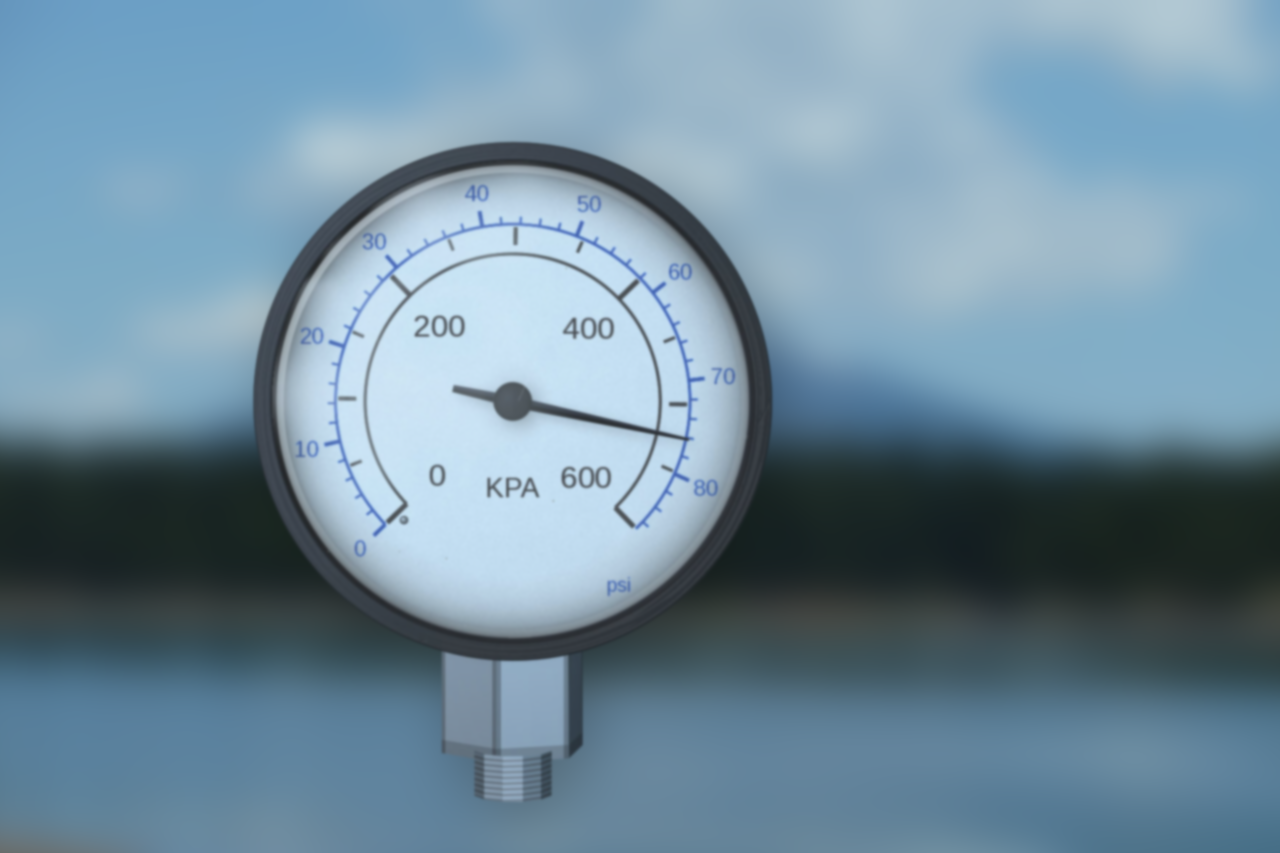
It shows 525
